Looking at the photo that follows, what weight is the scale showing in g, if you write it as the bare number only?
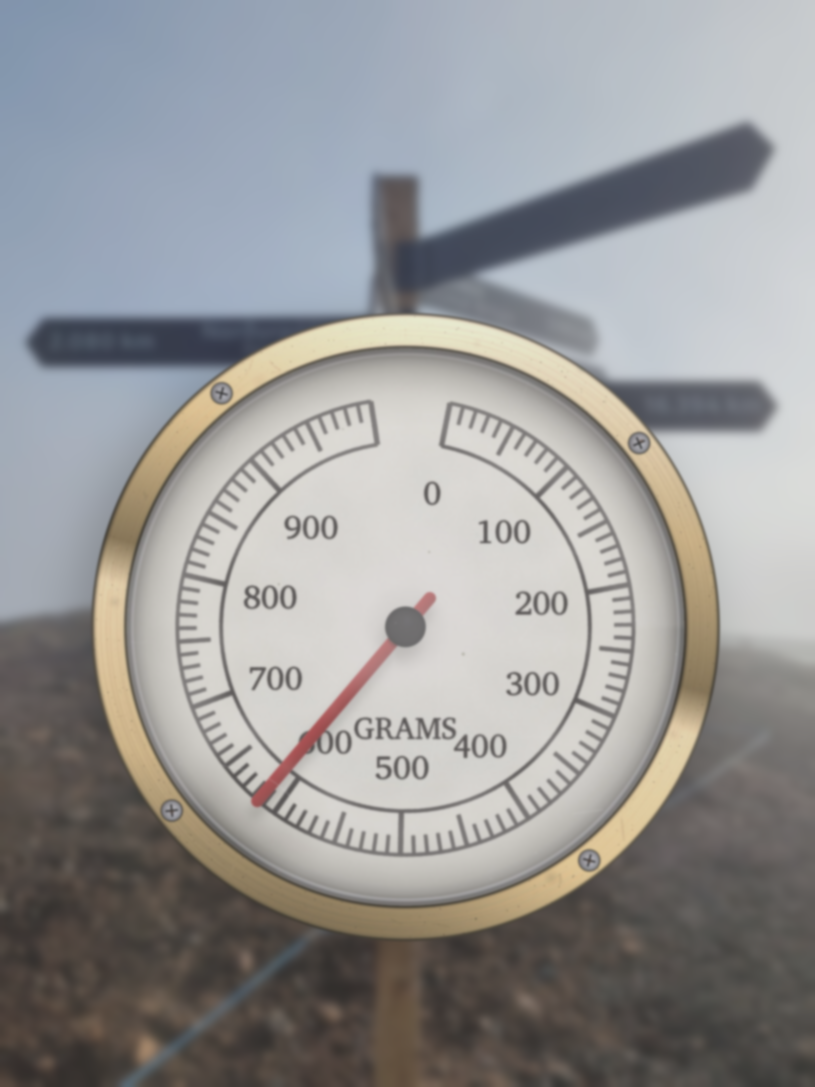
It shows 615
